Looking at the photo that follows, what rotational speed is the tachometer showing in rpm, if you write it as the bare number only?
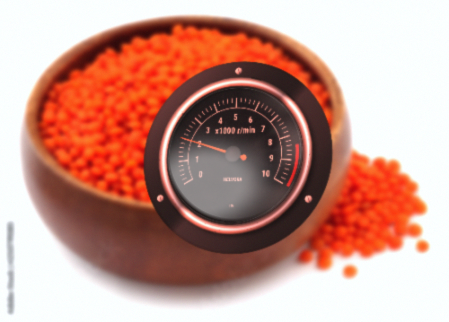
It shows 2000
